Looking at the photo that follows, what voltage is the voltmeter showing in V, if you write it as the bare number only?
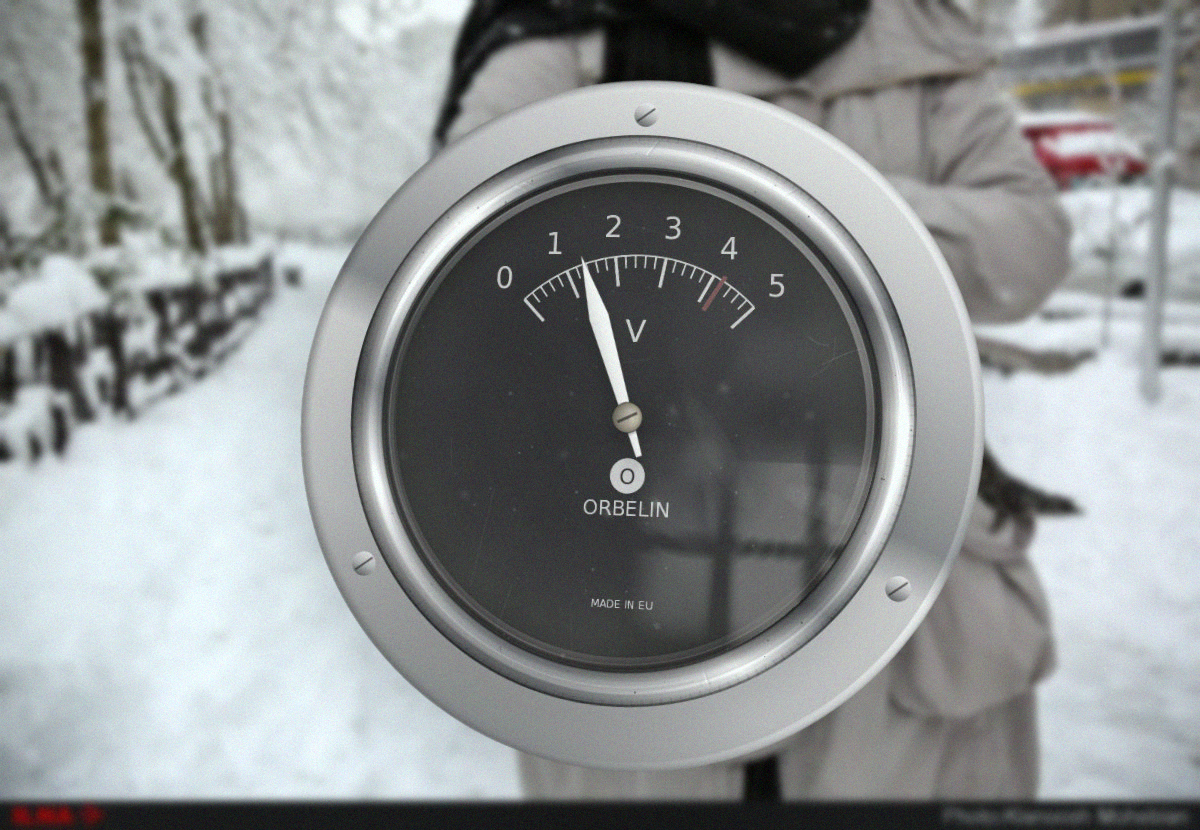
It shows 1.4
